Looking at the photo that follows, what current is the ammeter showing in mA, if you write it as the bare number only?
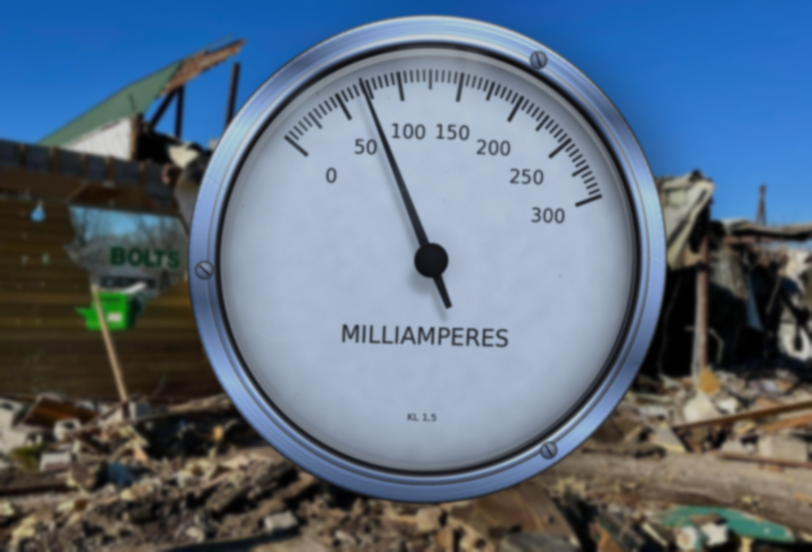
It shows 70
